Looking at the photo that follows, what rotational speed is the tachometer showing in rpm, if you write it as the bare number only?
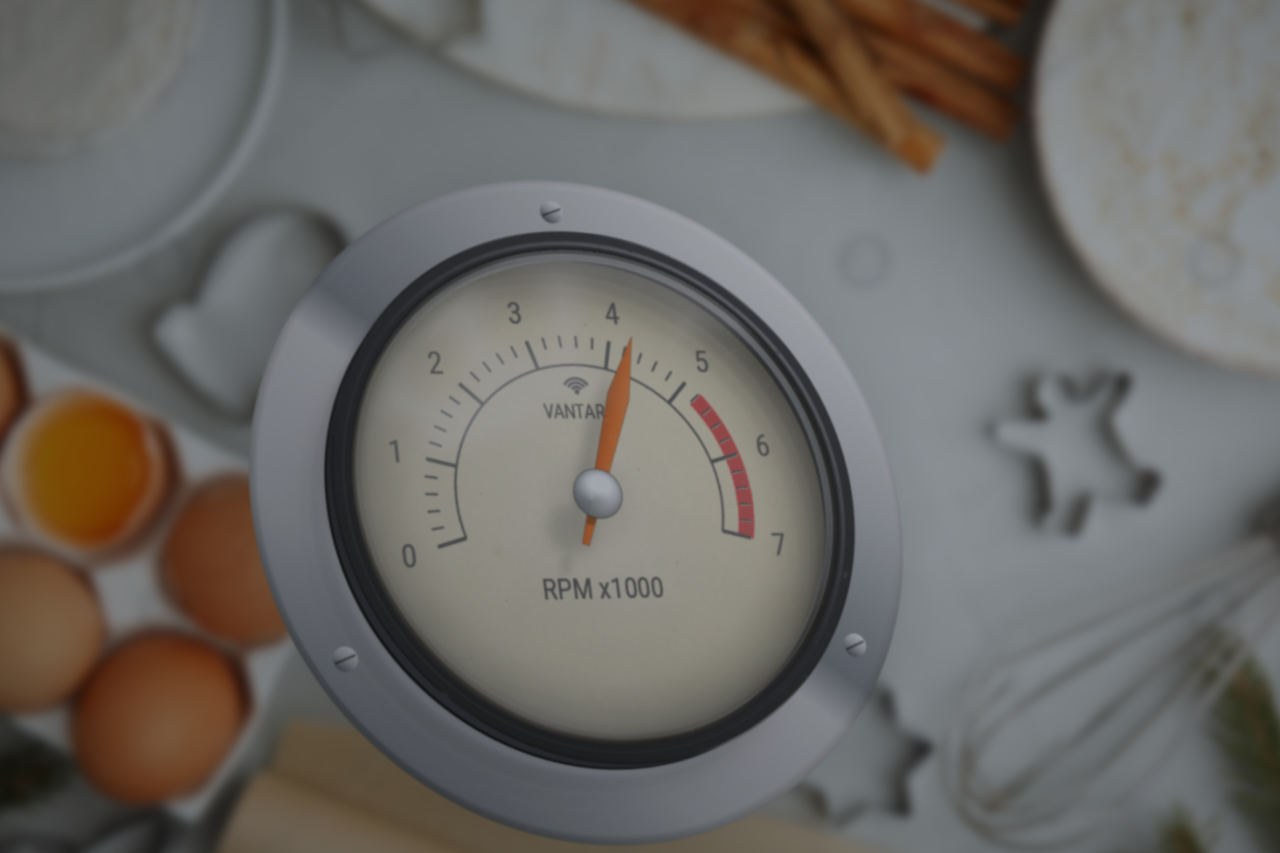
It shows 4200
